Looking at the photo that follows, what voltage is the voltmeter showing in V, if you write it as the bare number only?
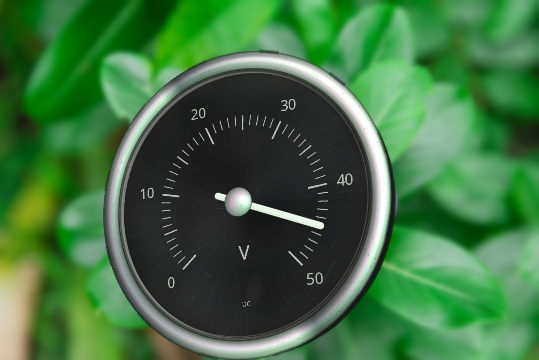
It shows 45
